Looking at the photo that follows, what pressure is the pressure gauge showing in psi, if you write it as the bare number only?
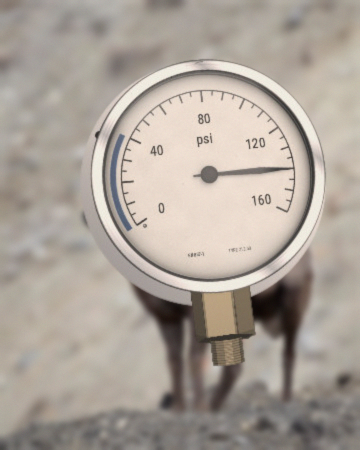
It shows 140
